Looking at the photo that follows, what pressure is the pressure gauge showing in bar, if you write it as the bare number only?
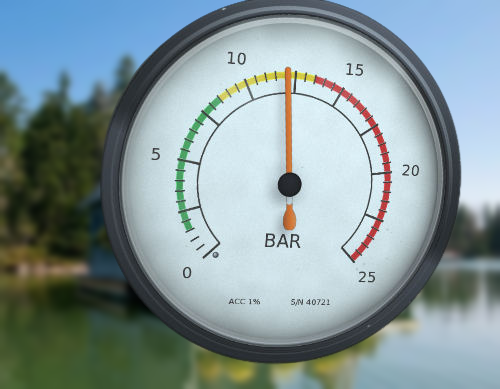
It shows 12
